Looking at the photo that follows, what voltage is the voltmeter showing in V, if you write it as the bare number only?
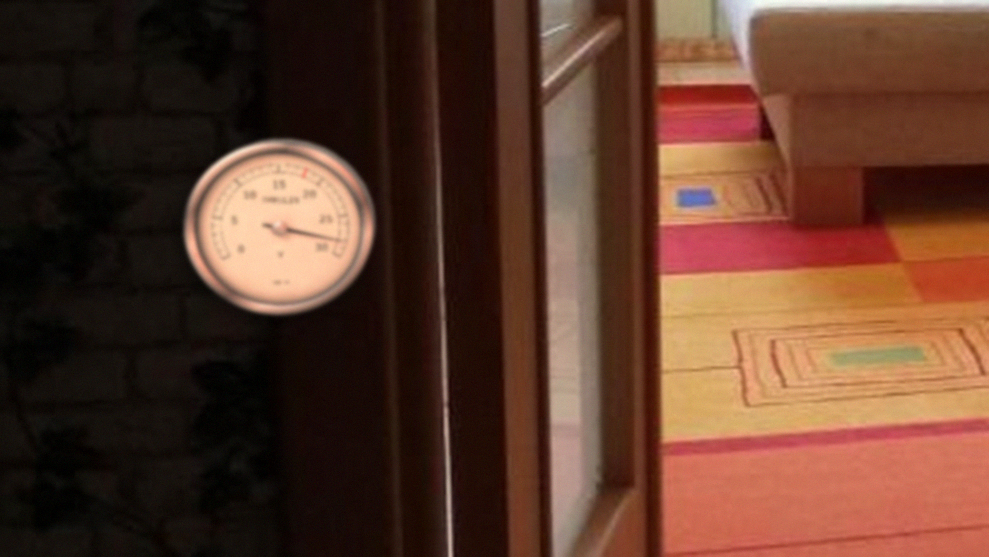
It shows 28
